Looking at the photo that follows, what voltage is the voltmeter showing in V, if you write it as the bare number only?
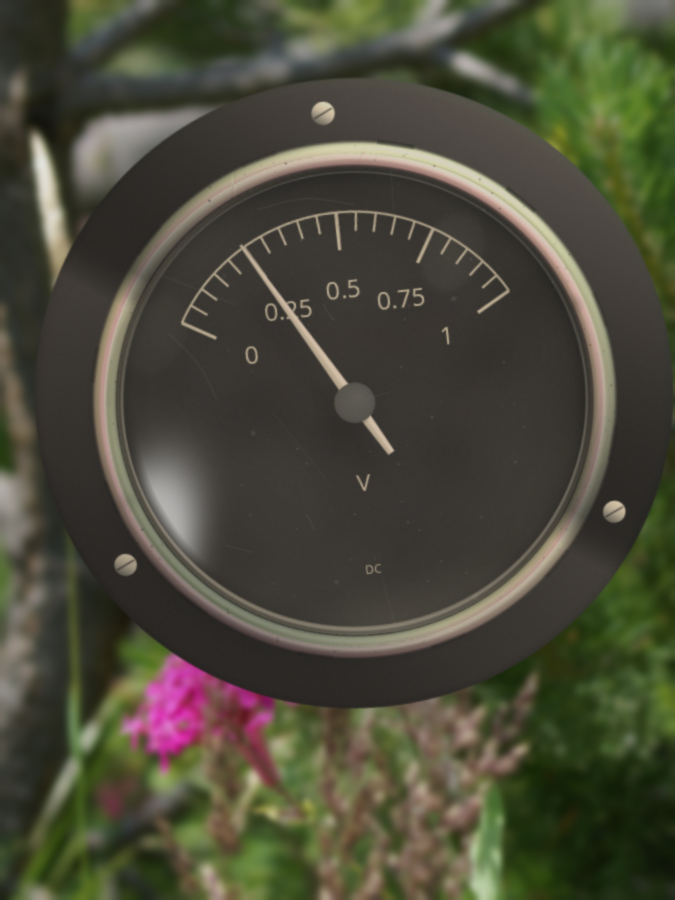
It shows 0.25
